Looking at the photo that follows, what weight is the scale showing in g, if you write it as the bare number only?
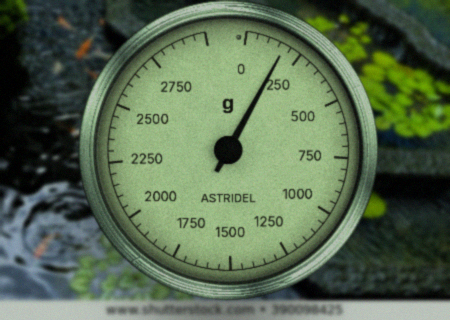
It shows 175
